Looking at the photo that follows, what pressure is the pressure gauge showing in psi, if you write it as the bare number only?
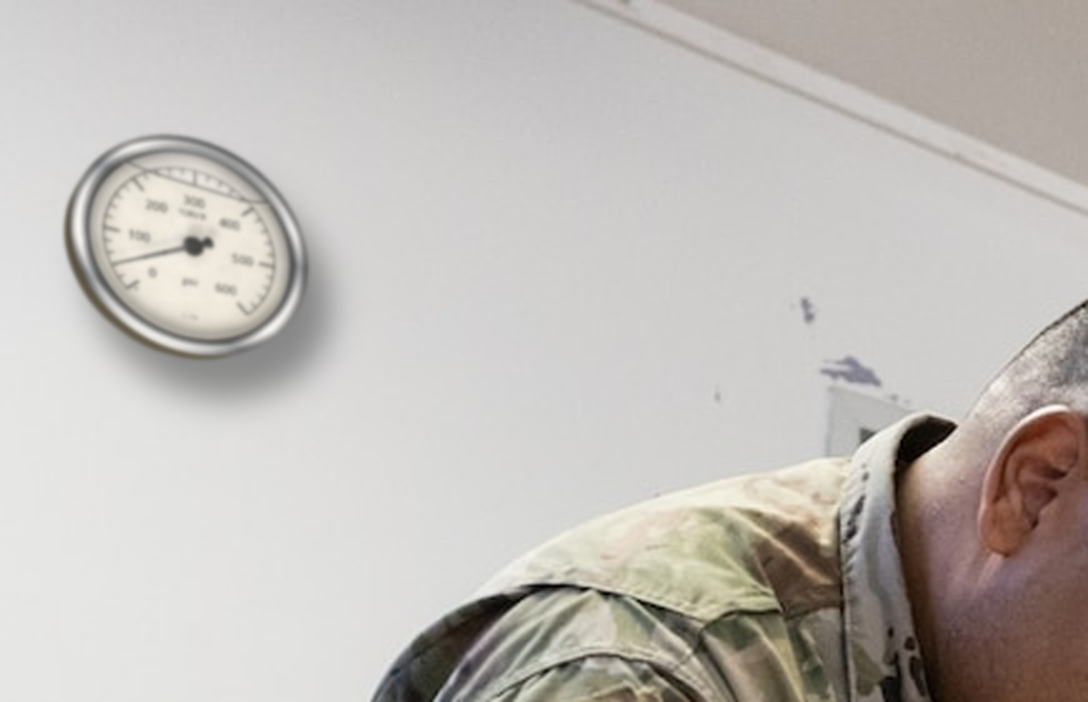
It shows 40
